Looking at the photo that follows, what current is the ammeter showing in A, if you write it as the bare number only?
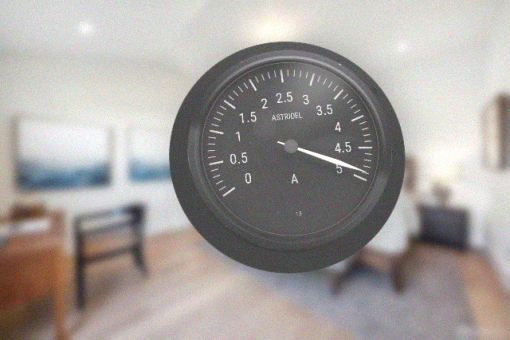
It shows 4.9
